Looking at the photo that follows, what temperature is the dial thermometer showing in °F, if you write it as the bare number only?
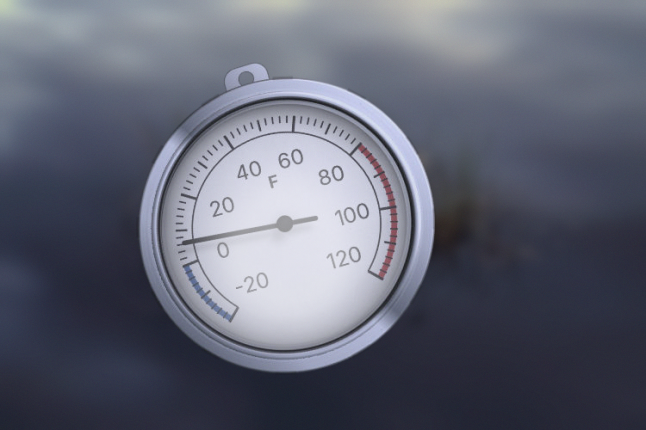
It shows 6
